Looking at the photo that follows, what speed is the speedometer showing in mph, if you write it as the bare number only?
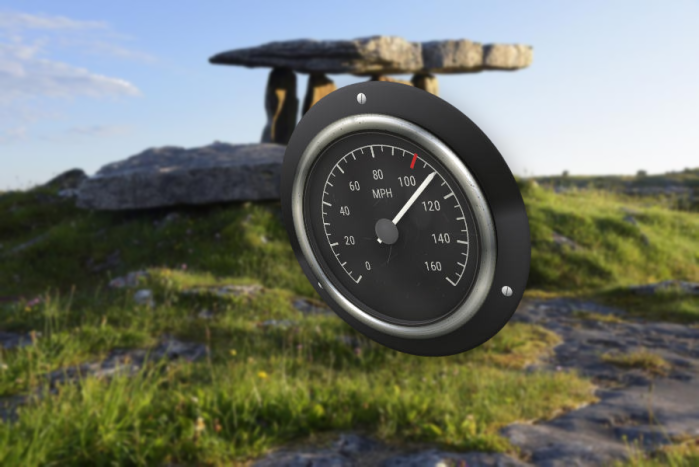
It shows 110
